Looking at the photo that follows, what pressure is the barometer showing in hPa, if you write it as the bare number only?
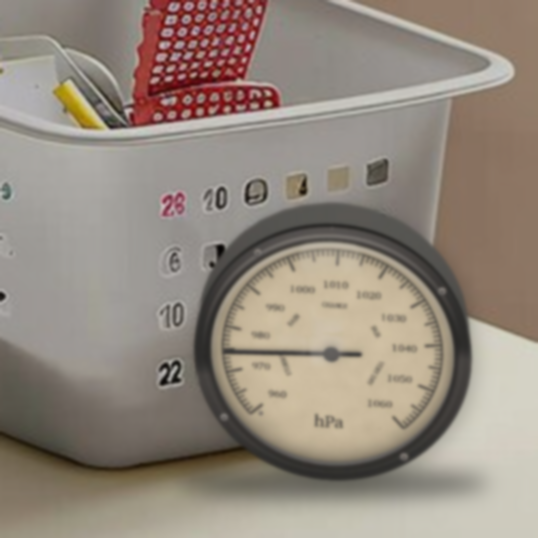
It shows 975
